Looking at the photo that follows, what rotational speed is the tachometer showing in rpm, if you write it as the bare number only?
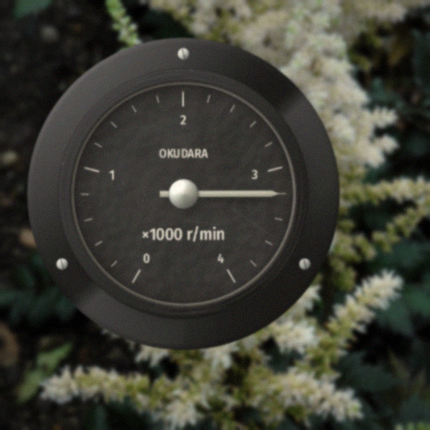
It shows 3200
